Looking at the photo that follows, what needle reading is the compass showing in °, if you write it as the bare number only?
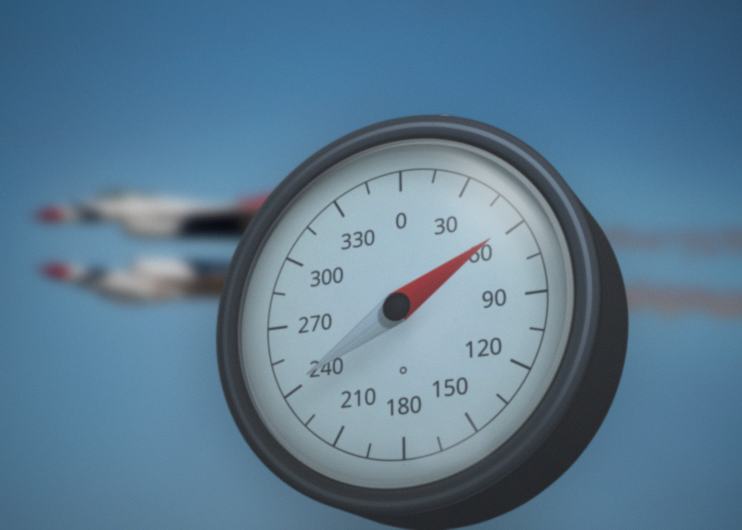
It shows 60
